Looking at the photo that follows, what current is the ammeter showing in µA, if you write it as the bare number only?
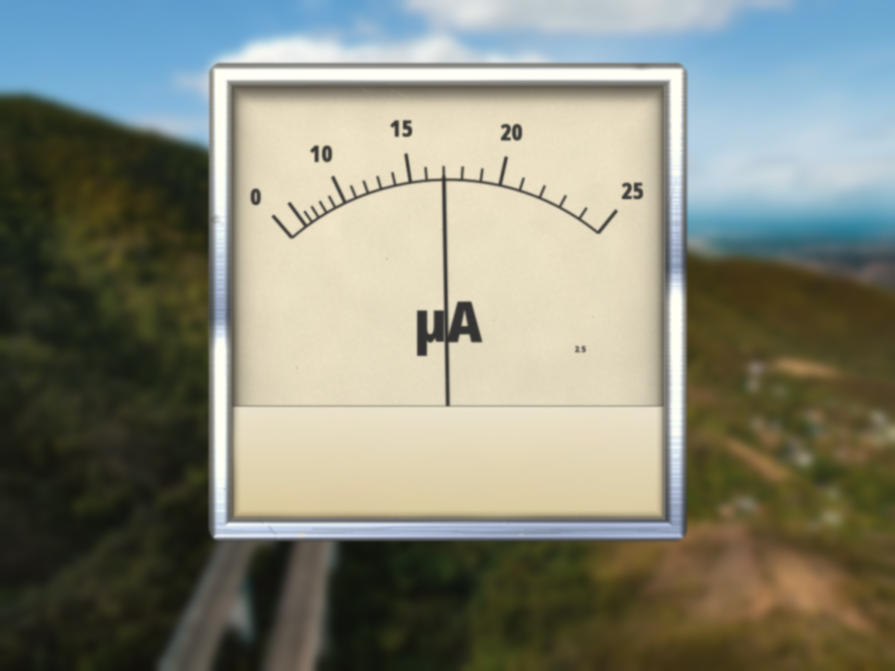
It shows 17
